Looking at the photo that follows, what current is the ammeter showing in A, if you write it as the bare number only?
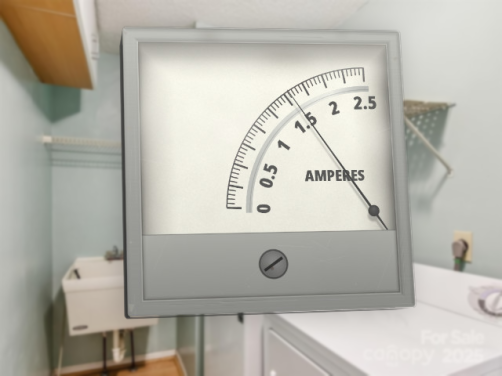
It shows 1.55
